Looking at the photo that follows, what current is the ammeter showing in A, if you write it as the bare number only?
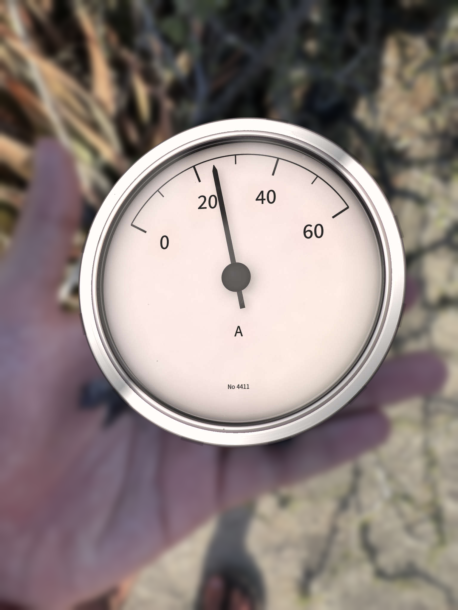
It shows 25
